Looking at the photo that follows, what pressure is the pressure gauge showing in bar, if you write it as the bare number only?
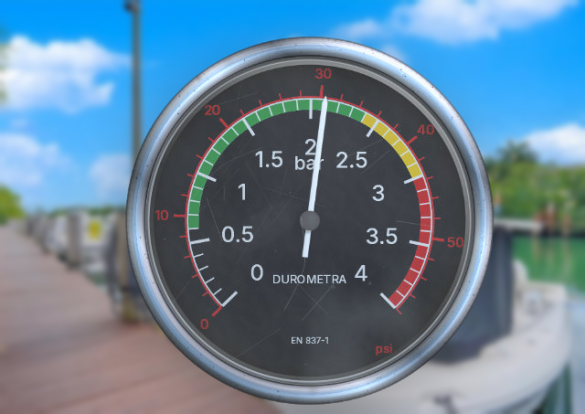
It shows 2.1
